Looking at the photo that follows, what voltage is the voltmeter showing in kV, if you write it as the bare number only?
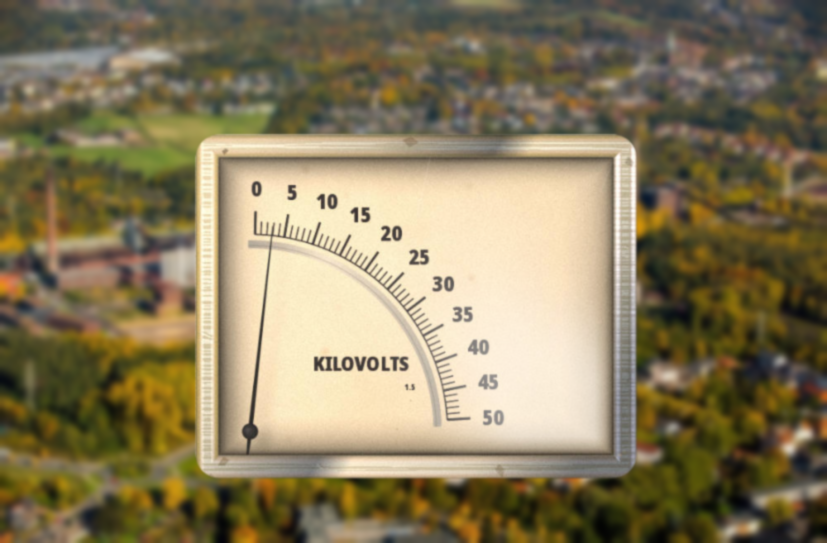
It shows 3
